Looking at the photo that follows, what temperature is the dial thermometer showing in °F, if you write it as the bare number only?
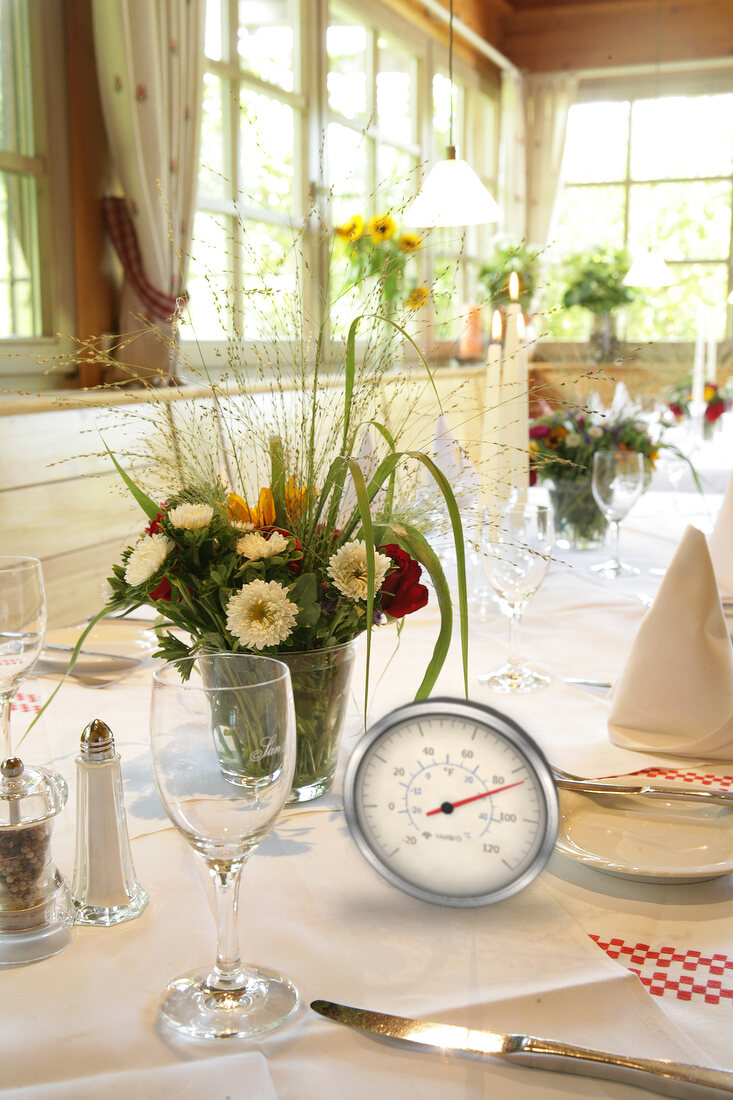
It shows 84
